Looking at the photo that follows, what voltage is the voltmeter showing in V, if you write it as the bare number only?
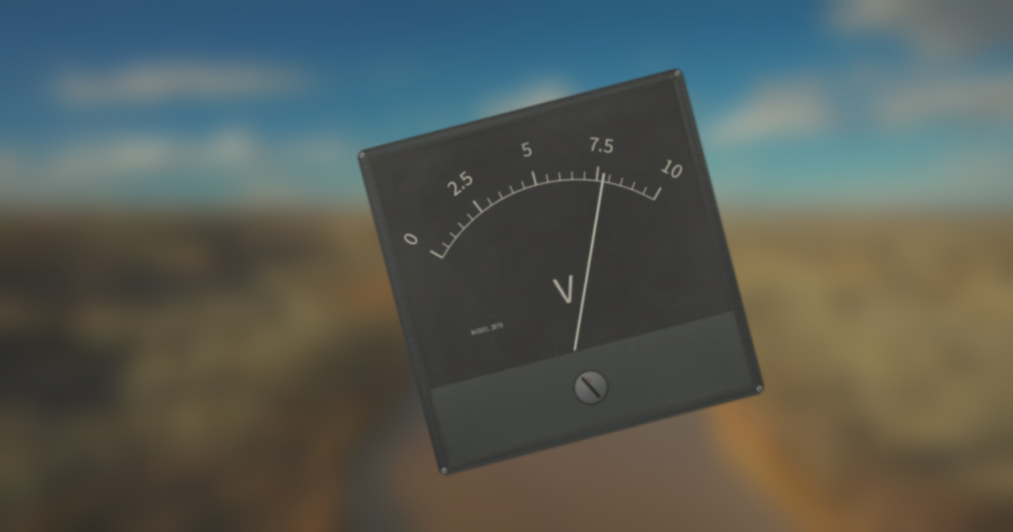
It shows 7.75
